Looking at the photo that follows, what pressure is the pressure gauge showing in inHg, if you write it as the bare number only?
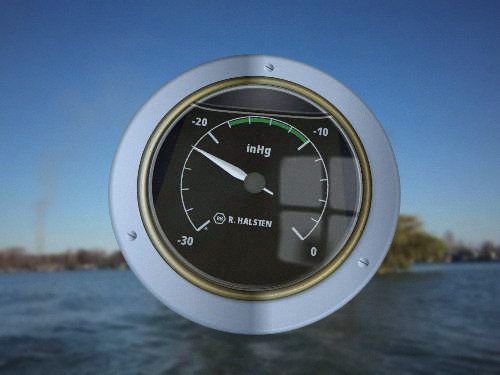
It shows -22
